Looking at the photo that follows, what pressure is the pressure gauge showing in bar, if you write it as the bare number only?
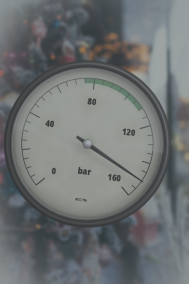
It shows 150
